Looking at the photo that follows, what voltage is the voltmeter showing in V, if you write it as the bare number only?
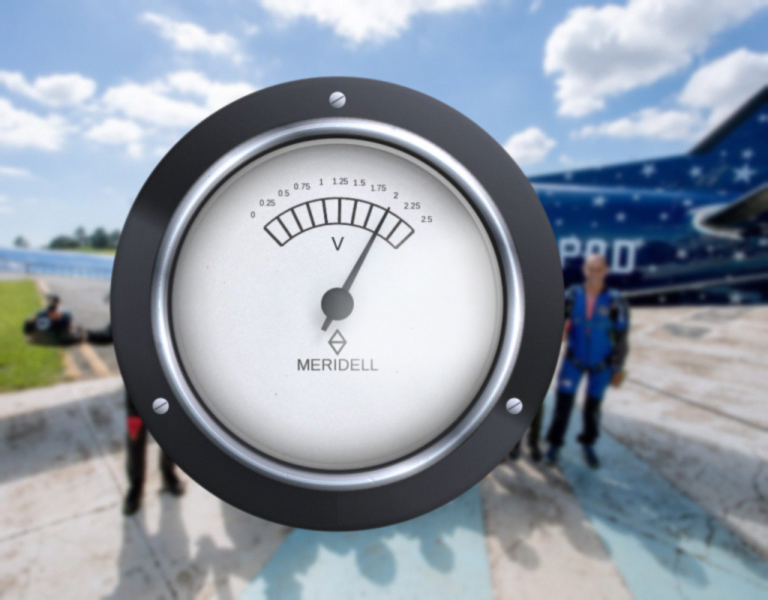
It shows 2
